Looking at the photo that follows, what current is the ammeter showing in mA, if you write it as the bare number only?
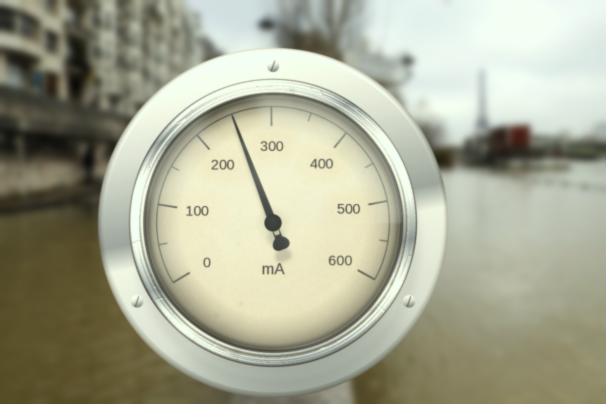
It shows 250
